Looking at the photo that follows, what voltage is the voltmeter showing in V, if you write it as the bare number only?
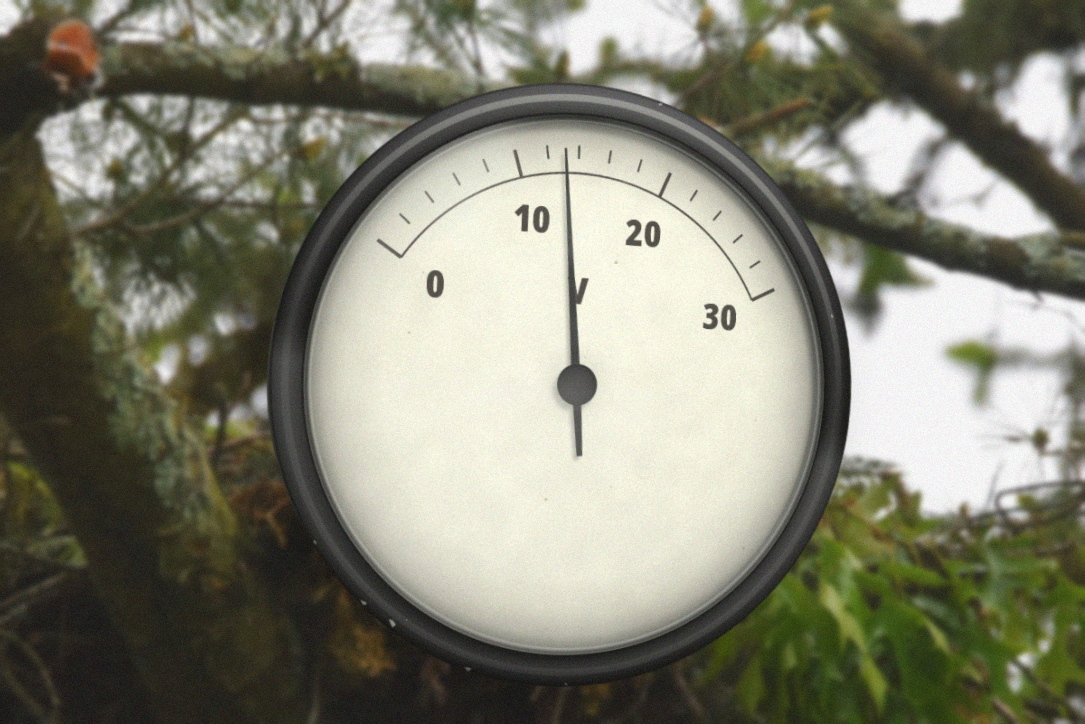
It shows 13
